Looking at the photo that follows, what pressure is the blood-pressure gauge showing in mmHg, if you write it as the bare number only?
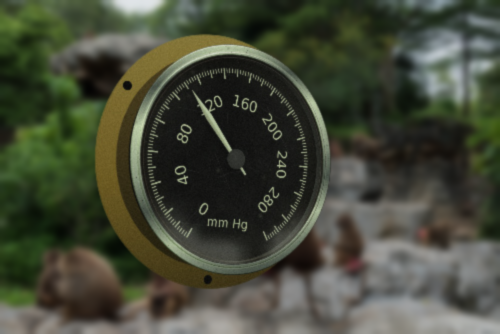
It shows 110
